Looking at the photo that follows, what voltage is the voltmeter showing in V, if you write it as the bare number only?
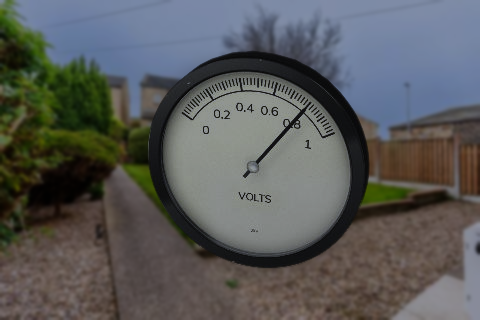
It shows 0.8
